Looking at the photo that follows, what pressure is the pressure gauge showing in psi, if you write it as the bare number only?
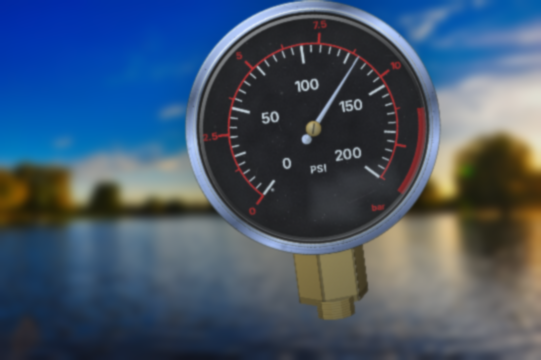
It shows 130
